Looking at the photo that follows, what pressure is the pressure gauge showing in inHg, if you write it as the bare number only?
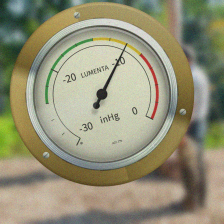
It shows -10
